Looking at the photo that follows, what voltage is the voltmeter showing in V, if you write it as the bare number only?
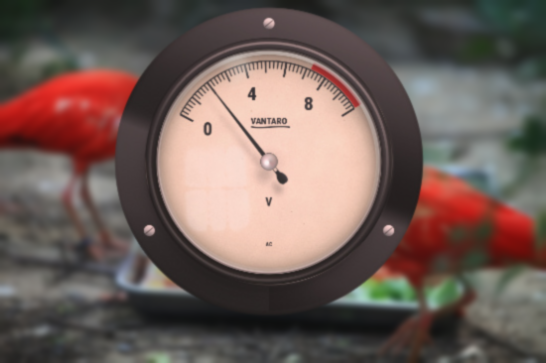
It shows 2
